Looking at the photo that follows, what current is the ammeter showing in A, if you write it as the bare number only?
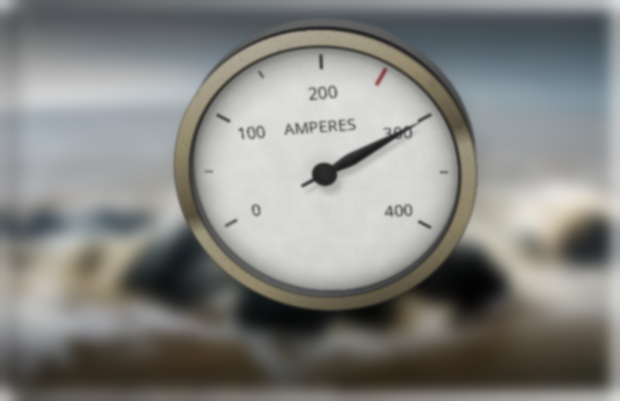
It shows 300
